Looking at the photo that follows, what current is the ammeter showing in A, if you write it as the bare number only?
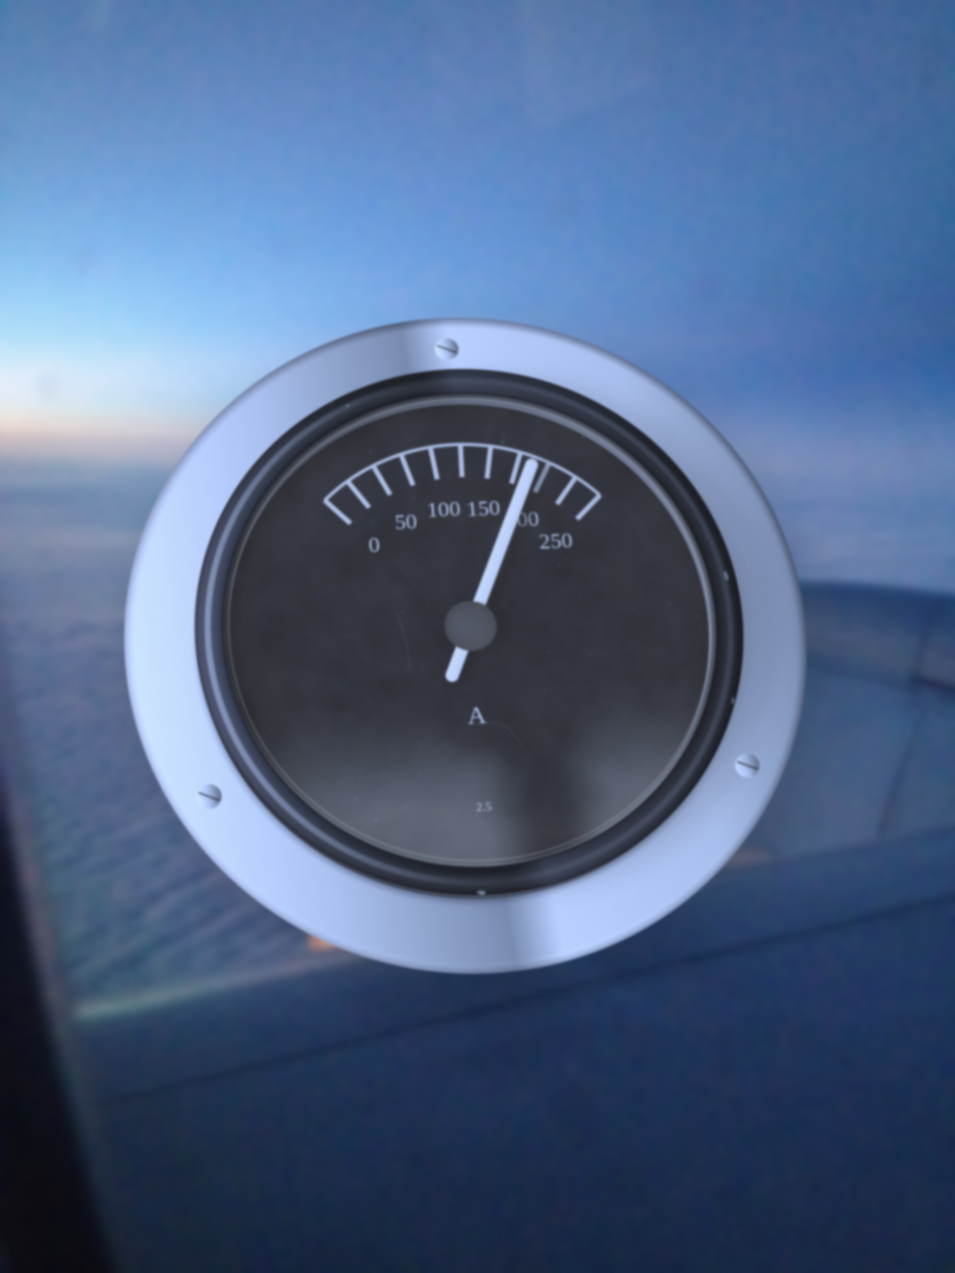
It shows 187.5
